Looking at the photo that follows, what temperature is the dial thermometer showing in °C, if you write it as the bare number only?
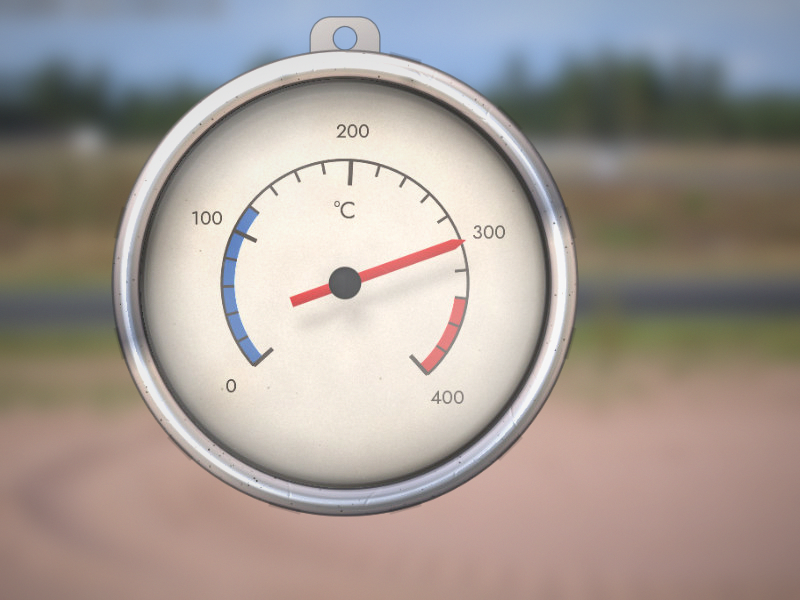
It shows 300
